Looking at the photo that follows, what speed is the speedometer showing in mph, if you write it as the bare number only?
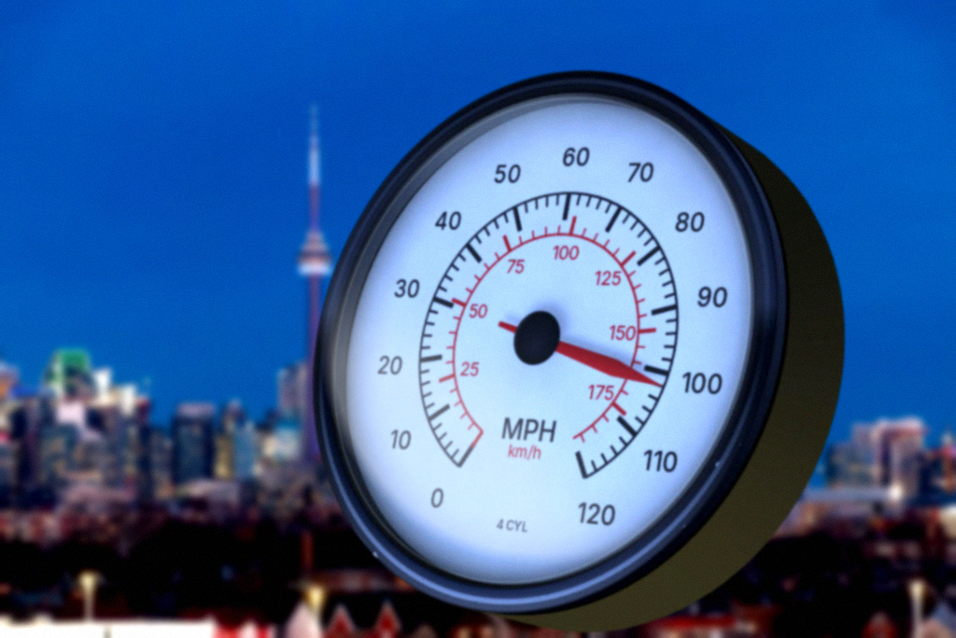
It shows 102
